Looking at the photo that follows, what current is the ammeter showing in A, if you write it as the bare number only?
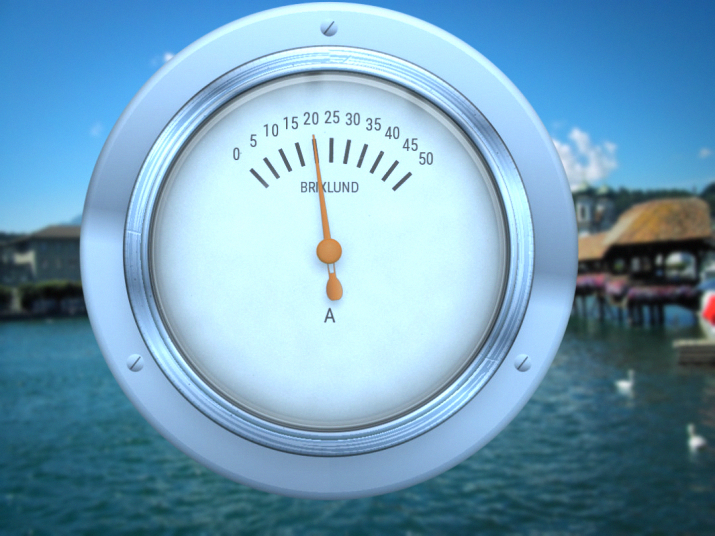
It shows 20
